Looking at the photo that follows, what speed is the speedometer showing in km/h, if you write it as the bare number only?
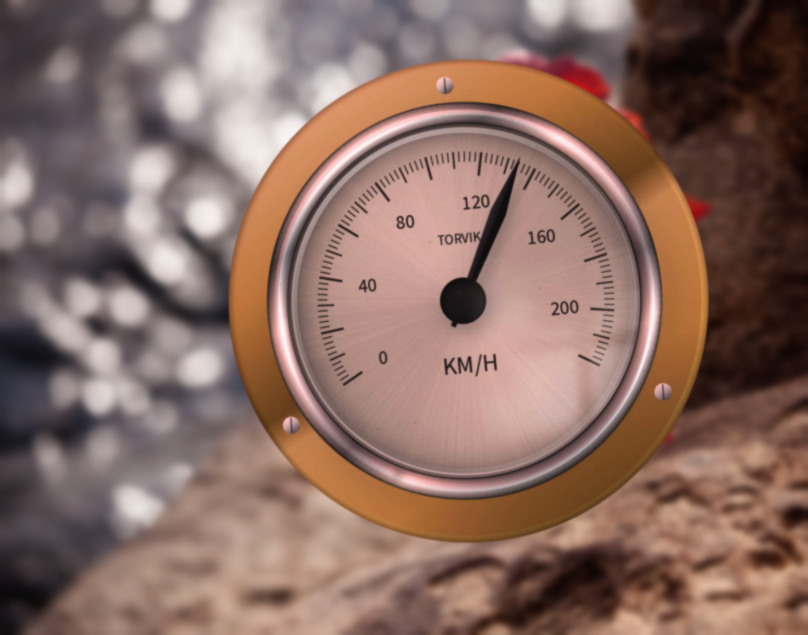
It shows 134
